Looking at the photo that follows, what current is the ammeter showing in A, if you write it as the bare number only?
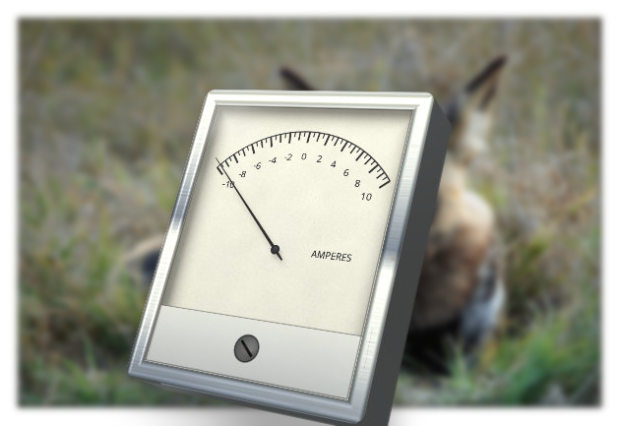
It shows -9.5
